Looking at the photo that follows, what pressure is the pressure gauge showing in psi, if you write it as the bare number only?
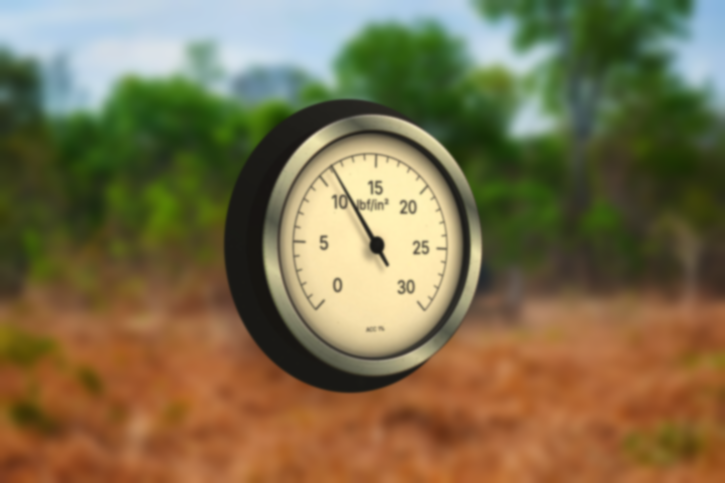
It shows 11
